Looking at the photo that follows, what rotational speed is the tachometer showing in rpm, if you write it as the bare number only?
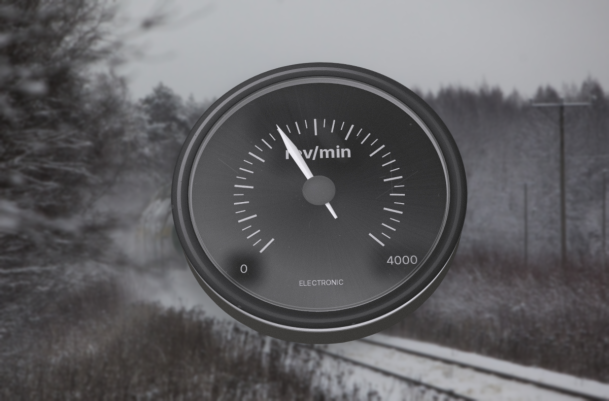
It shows 1600
